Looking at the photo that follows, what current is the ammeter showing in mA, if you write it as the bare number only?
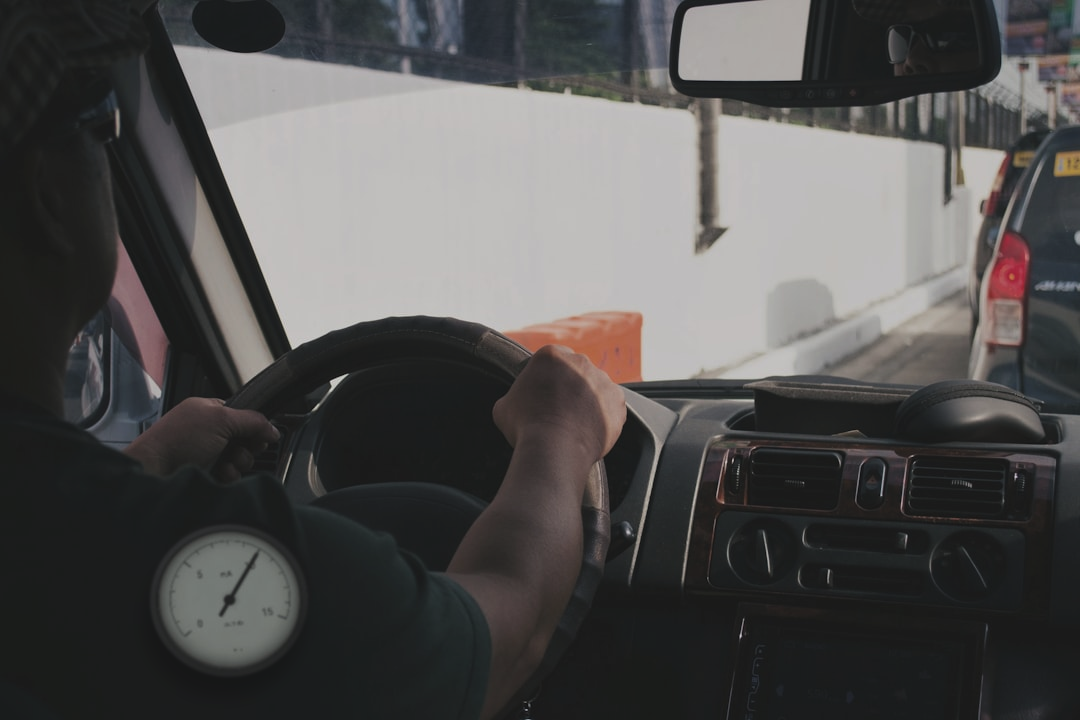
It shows 10
